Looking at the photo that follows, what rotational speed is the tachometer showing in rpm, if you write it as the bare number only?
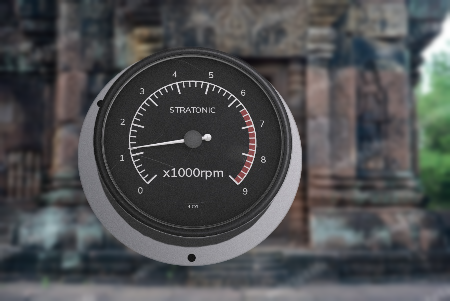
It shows 1200
